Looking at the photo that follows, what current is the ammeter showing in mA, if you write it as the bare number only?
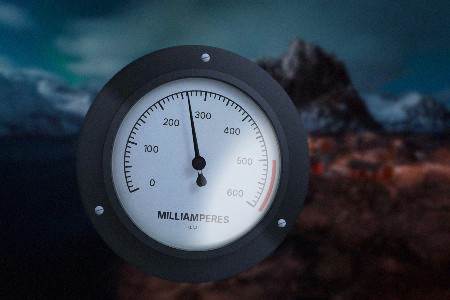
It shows 260
